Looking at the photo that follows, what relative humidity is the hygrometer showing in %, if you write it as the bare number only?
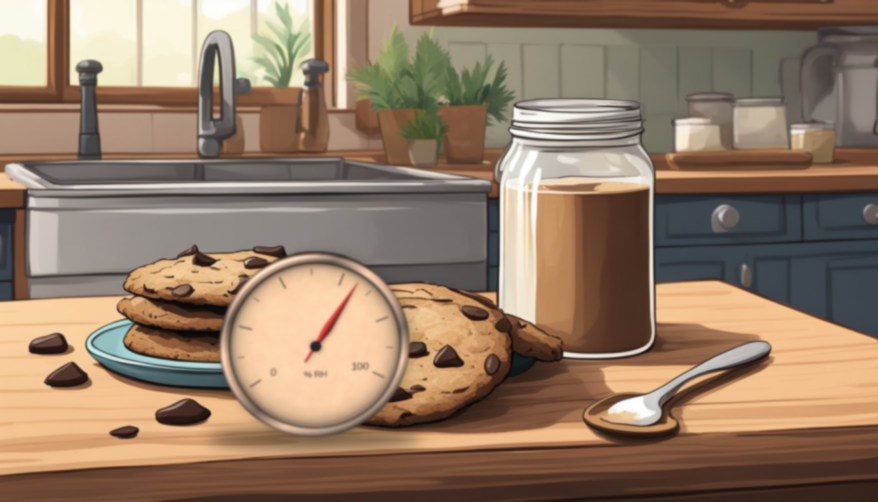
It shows 65
